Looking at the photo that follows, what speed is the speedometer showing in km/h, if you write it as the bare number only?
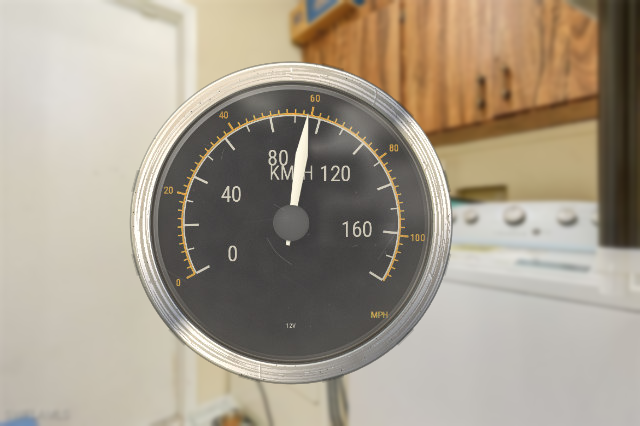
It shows 95
